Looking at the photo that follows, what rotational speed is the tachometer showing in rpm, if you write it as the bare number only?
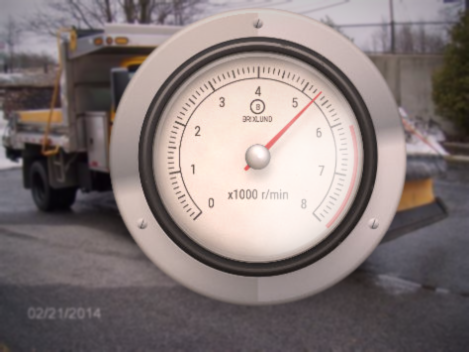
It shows 5300
